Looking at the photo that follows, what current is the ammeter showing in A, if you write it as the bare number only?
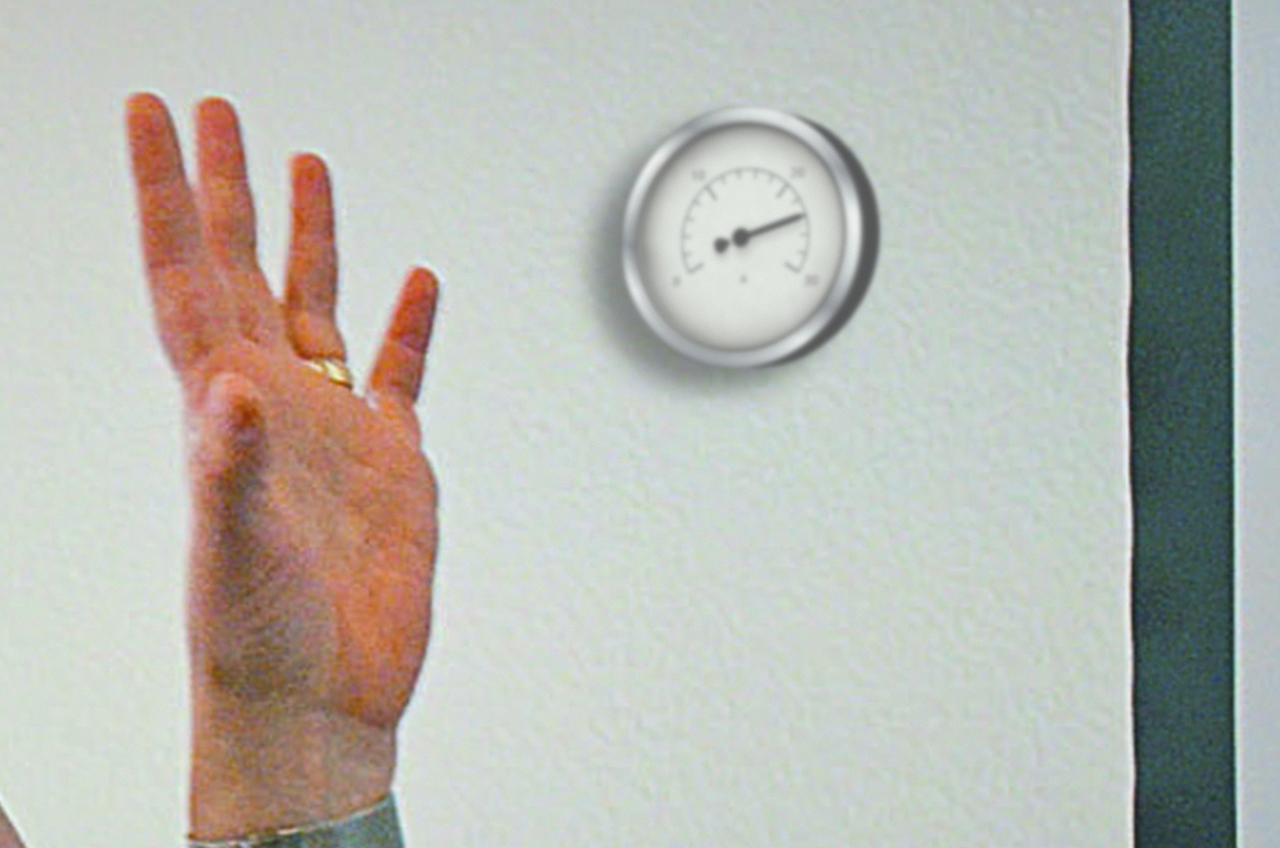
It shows 24
